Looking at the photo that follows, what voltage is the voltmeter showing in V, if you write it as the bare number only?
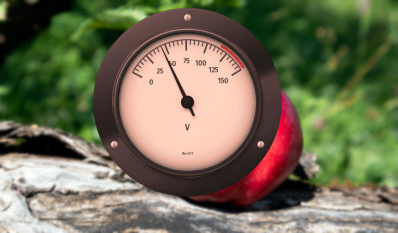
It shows 45
